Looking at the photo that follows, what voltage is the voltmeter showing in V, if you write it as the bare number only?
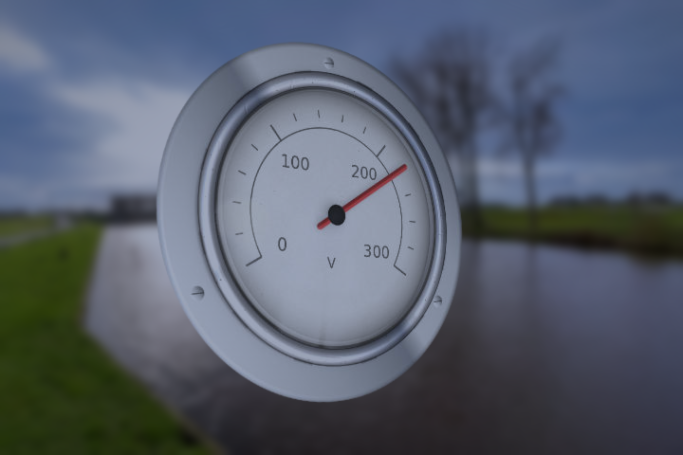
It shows 220
